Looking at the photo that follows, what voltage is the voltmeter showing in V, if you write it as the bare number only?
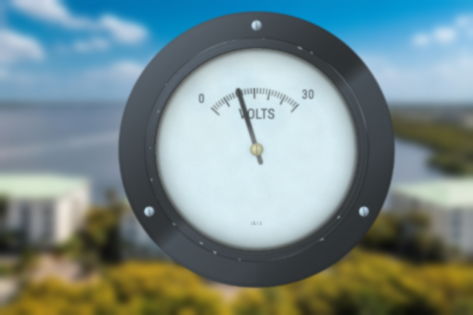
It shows 10
